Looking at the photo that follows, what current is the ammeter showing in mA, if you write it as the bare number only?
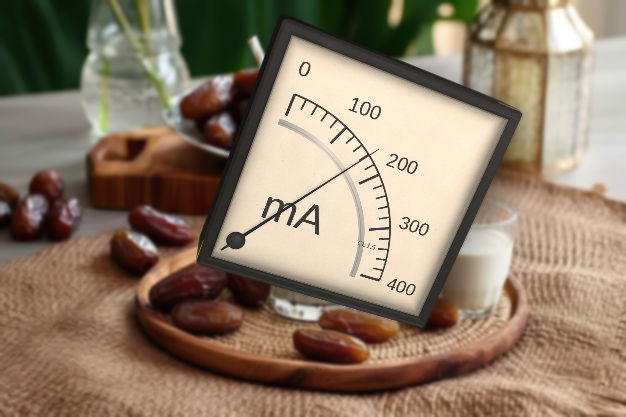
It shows 160
